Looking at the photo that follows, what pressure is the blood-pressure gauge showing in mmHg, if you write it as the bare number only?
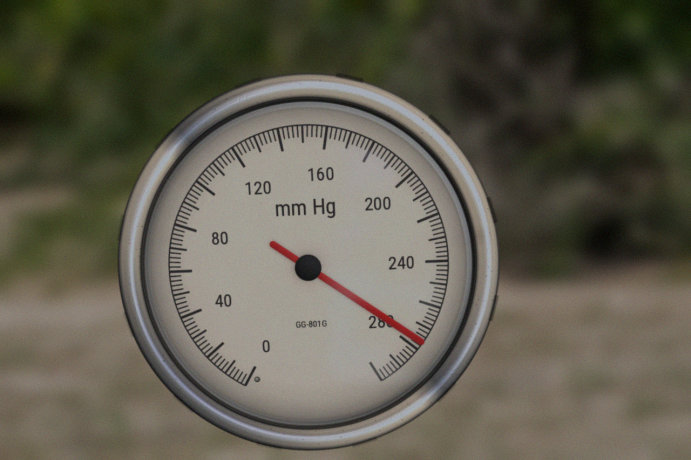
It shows 276
